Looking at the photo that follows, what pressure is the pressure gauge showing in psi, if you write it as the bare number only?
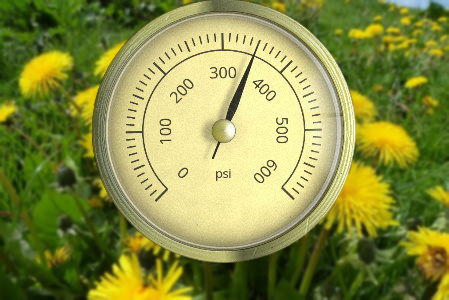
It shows 350
